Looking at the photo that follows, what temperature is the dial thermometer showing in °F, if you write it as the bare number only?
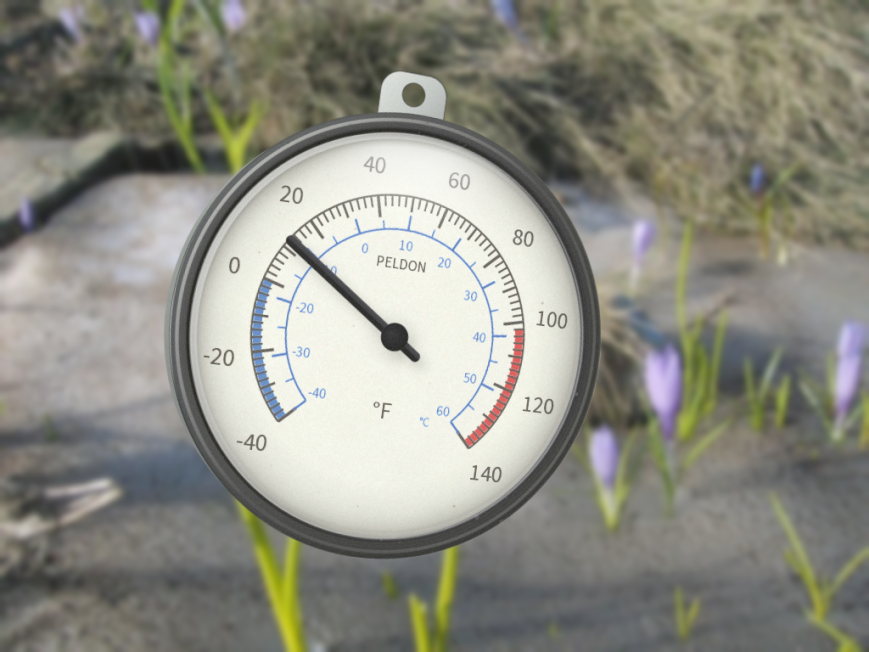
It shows 12
